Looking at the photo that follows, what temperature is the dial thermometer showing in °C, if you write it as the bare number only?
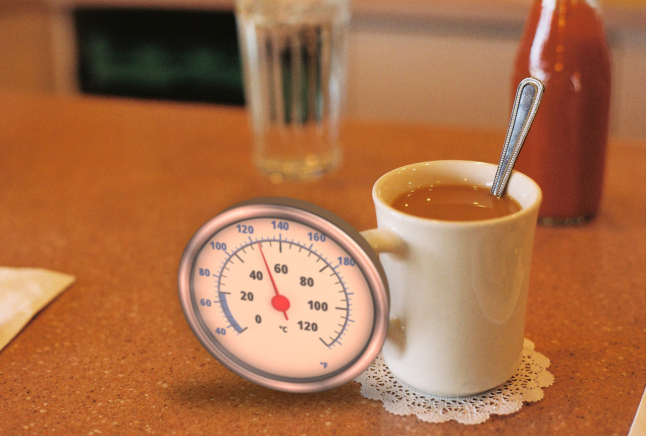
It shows 52
